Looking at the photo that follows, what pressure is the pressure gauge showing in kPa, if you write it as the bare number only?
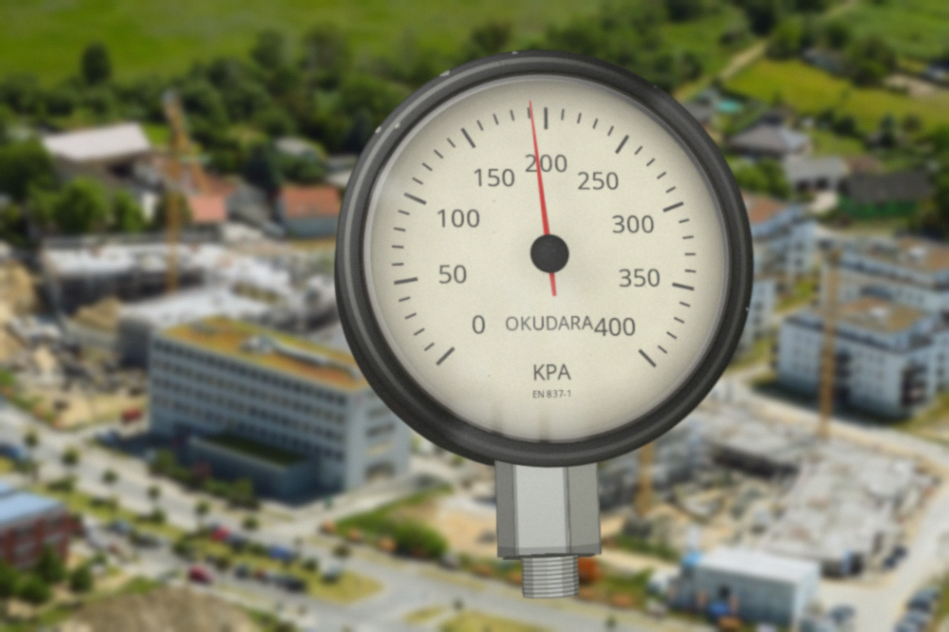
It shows 190
